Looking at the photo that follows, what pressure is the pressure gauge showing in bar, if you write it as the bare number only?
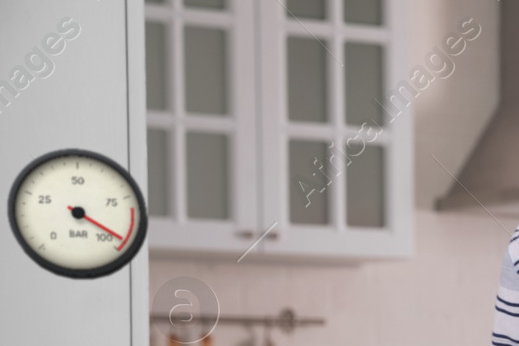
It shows 95
